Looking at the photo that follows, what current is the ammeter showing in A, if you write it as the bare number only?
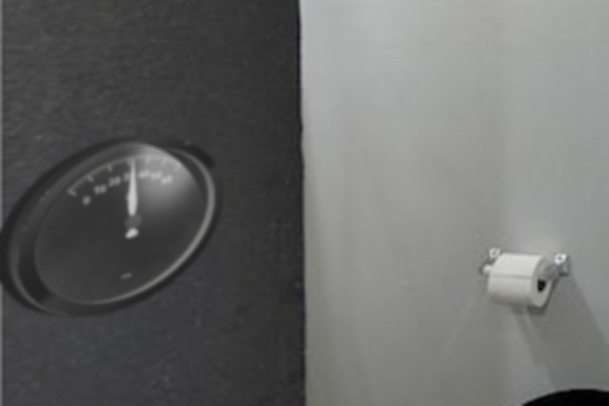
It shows 30
